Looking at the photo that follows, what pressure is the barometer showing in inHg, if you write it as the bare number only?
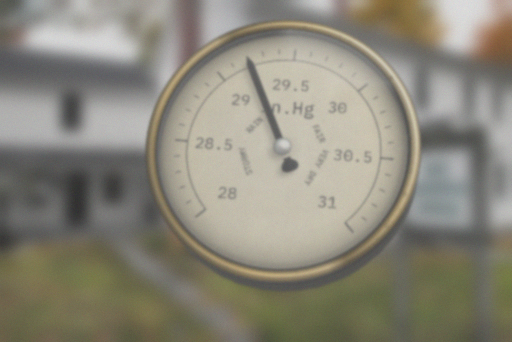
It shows 29.2
